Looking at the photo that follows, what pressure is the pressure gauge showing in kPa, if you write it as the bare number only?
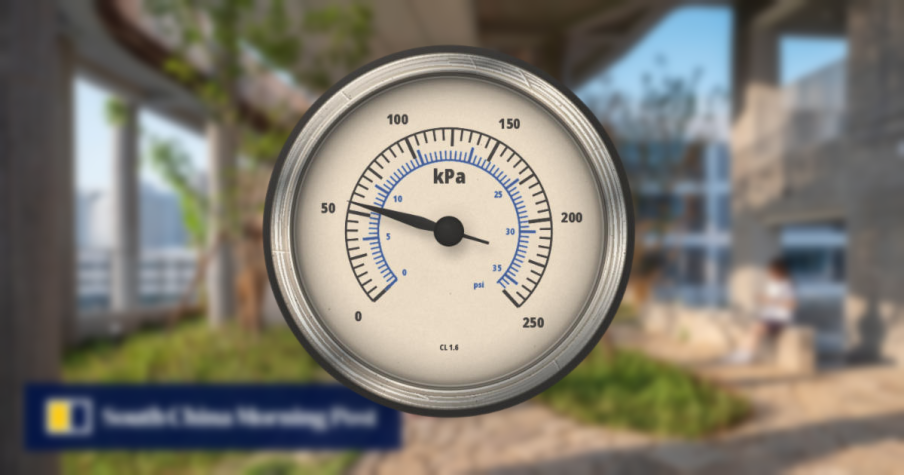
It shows 55
